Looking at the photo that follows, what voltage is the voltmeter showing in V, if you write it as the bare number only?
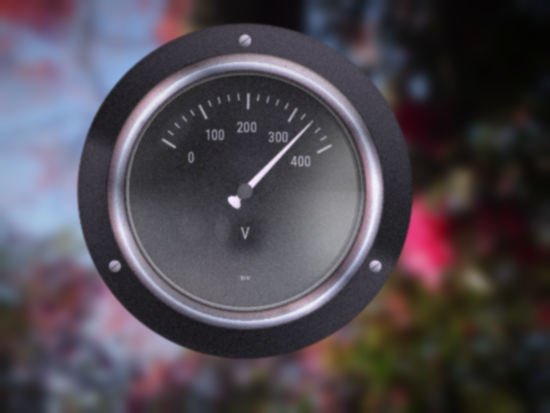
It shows 340
